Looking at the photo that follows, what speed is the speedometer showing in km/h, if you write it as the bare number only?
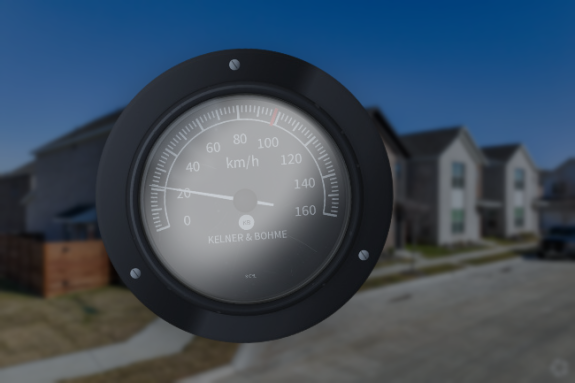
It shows 22
